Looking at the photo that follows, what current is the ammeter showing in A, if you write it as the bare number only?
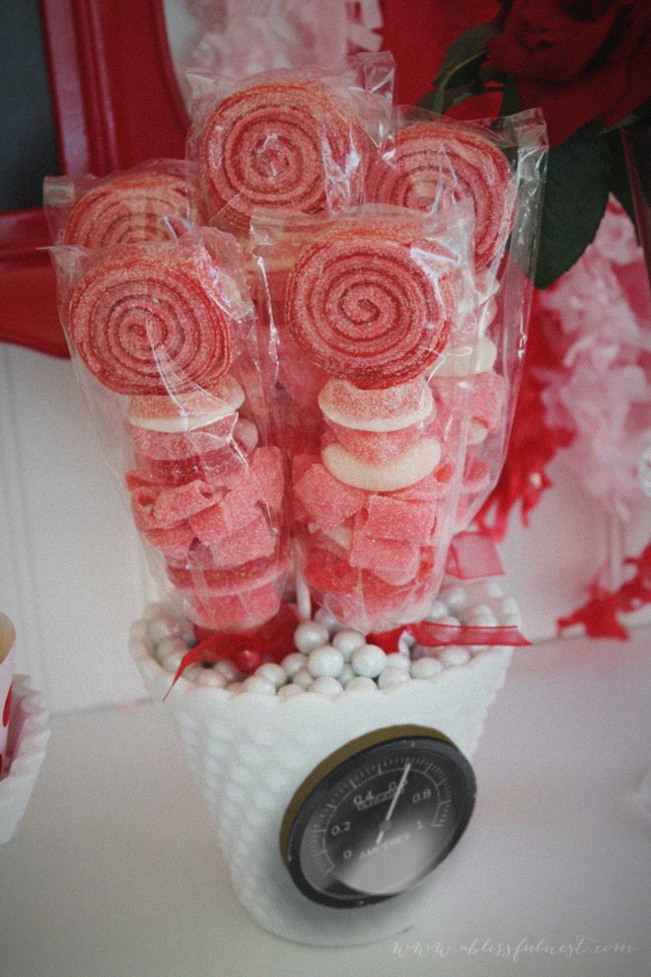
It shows 0.6
